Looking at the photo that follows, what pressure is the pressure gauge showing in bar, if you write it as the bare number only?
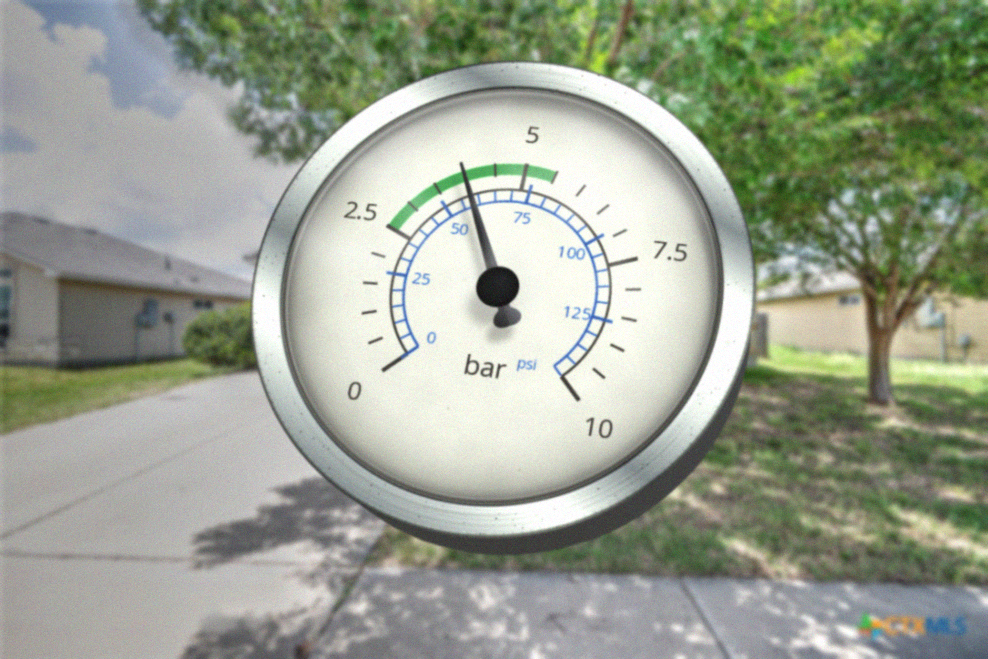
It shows 4
